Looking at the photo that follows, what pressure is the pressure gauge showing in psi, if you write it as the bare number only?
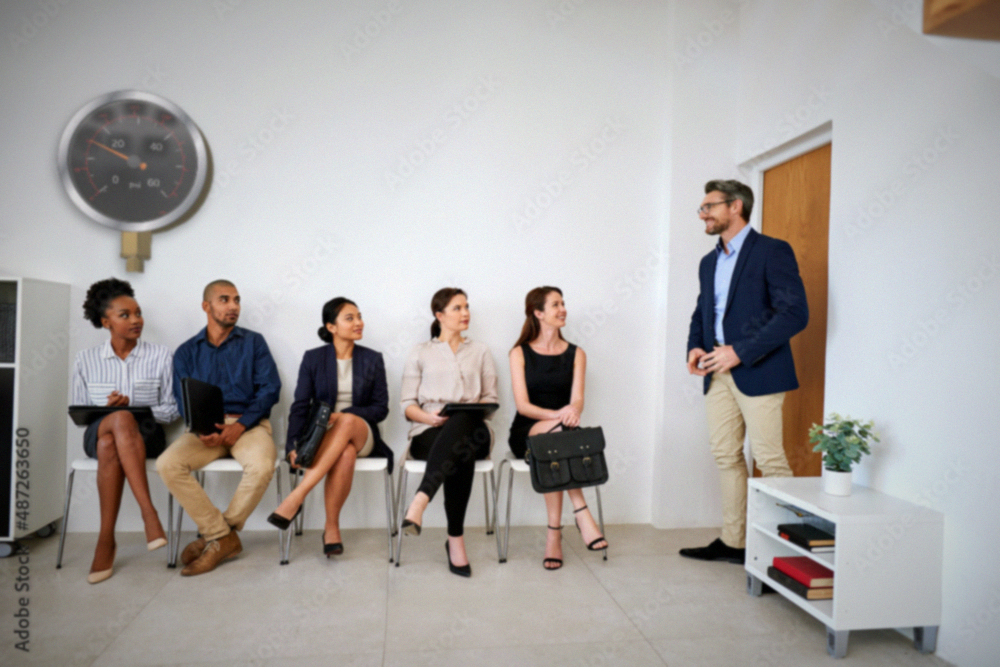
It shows 15
